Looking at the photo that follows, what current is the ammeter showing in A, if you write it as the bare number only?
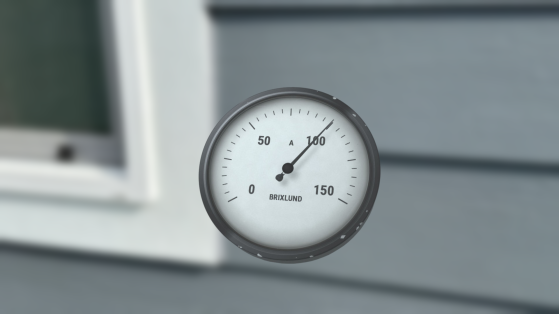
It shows 100
